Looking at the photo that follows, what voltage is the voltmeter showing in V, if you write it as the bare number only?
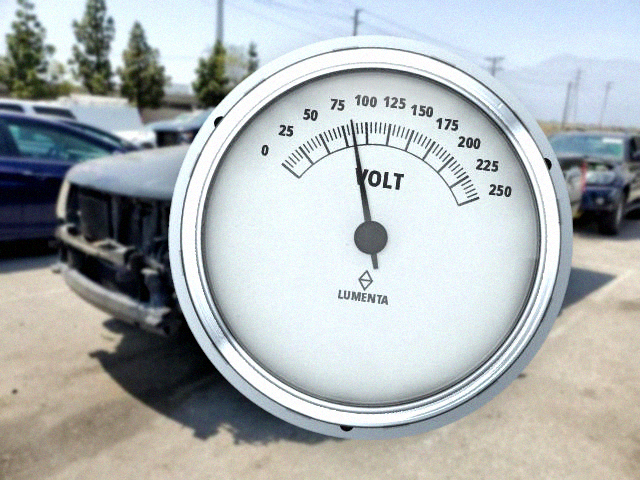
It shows 85
